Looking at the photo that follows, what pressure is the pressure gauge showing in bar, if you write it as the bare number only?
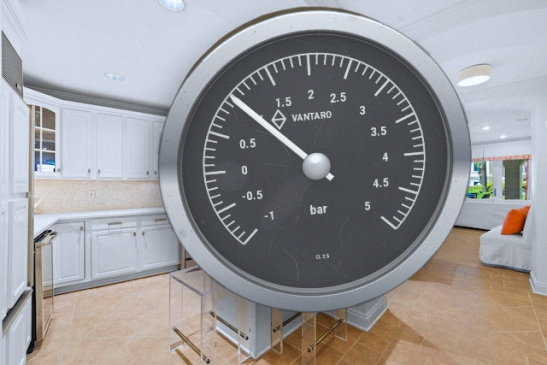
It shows 1
